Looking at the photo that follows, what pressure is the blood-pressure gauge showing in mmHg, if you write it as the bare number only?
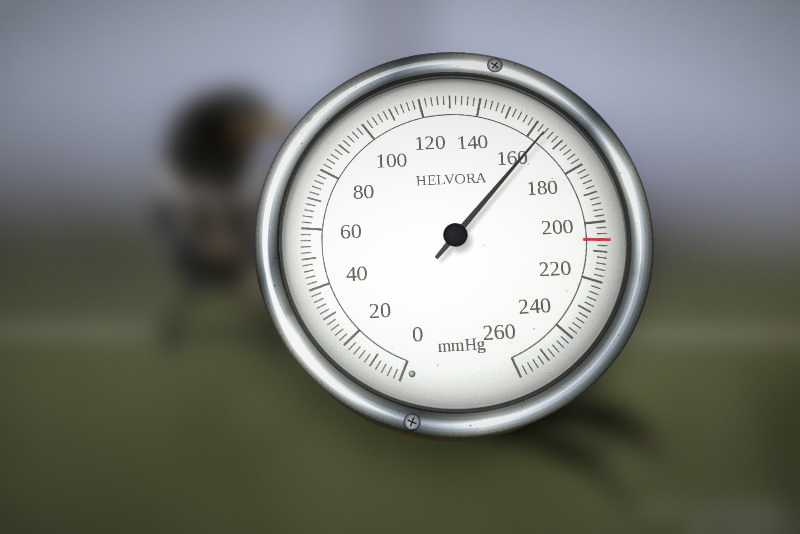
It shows 164
